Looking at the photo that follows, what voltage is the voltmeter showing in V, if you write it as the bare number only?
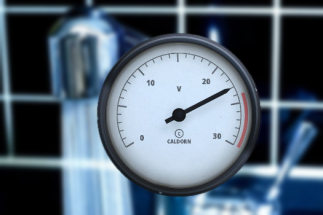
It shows 23
